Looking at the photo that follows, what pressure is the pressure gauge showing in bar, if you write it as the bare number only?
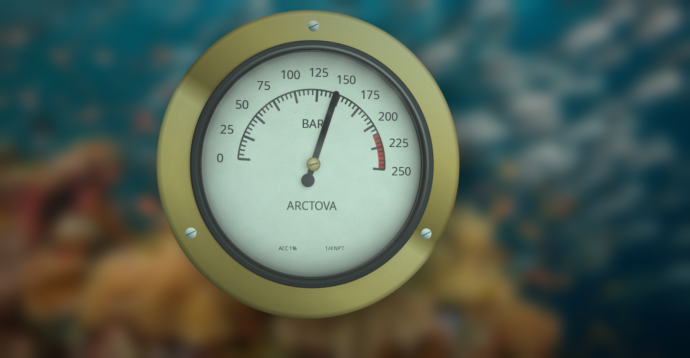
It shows 145
